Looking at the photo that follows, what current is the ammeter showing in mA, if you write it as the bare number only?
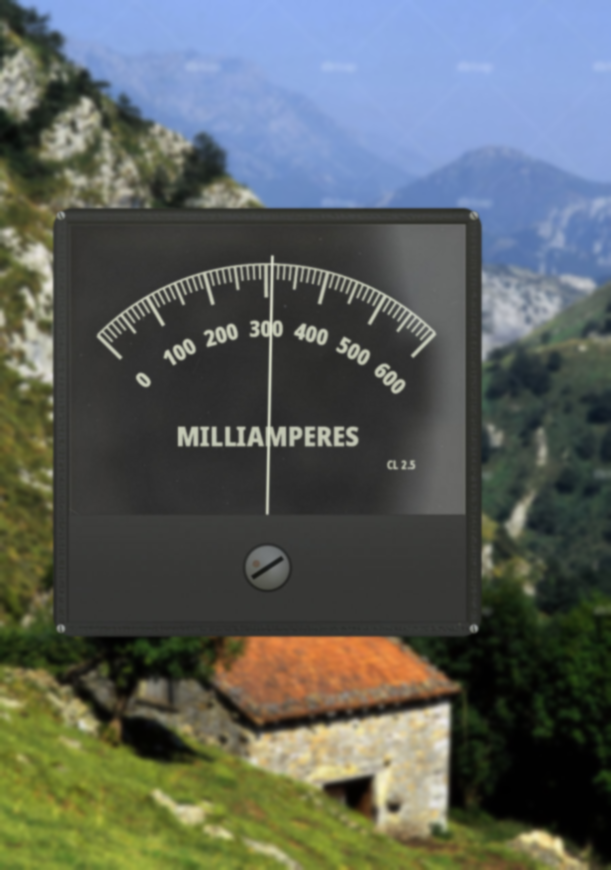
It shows 310
